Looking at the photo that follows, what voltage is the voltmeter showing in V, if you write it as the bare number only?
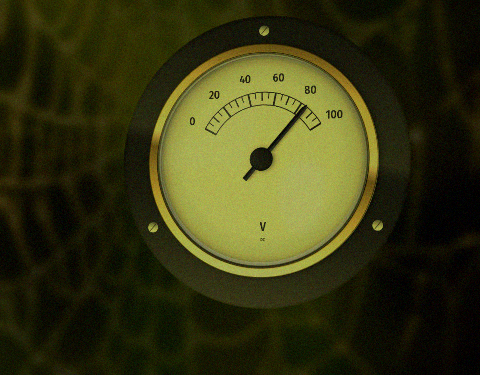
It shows 85
